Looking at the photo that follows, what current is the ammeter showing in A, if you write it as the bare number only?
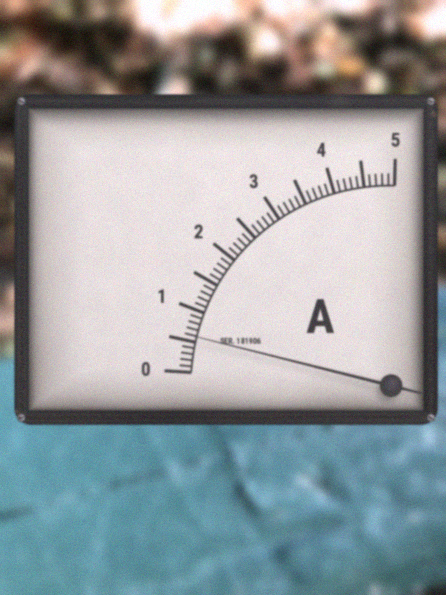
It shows 0.6
